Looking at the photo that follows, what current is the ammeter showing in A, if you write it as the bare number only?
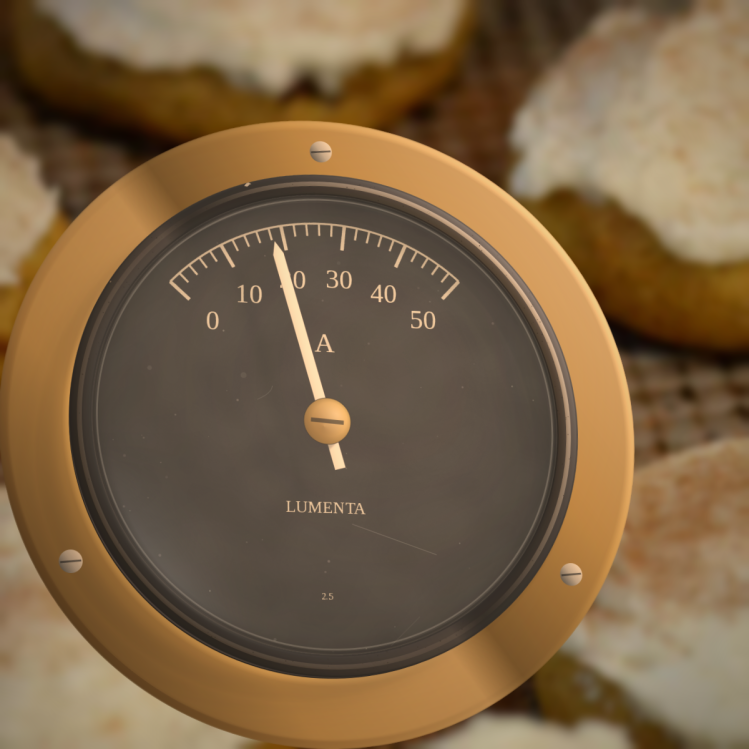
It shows 18
